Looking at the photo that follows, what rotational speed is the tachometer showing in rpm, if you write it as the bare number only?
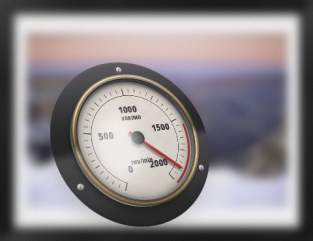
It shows 1900
